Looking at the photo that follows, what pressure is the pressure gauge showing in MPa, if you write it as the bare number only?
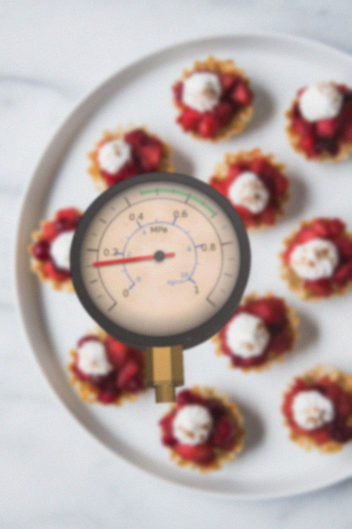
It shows 0.15
